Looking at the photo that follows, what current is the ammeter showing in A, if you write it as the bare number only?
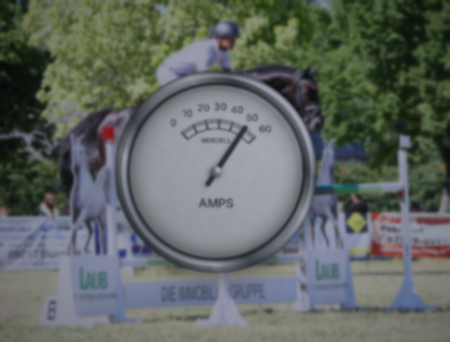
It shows 50
